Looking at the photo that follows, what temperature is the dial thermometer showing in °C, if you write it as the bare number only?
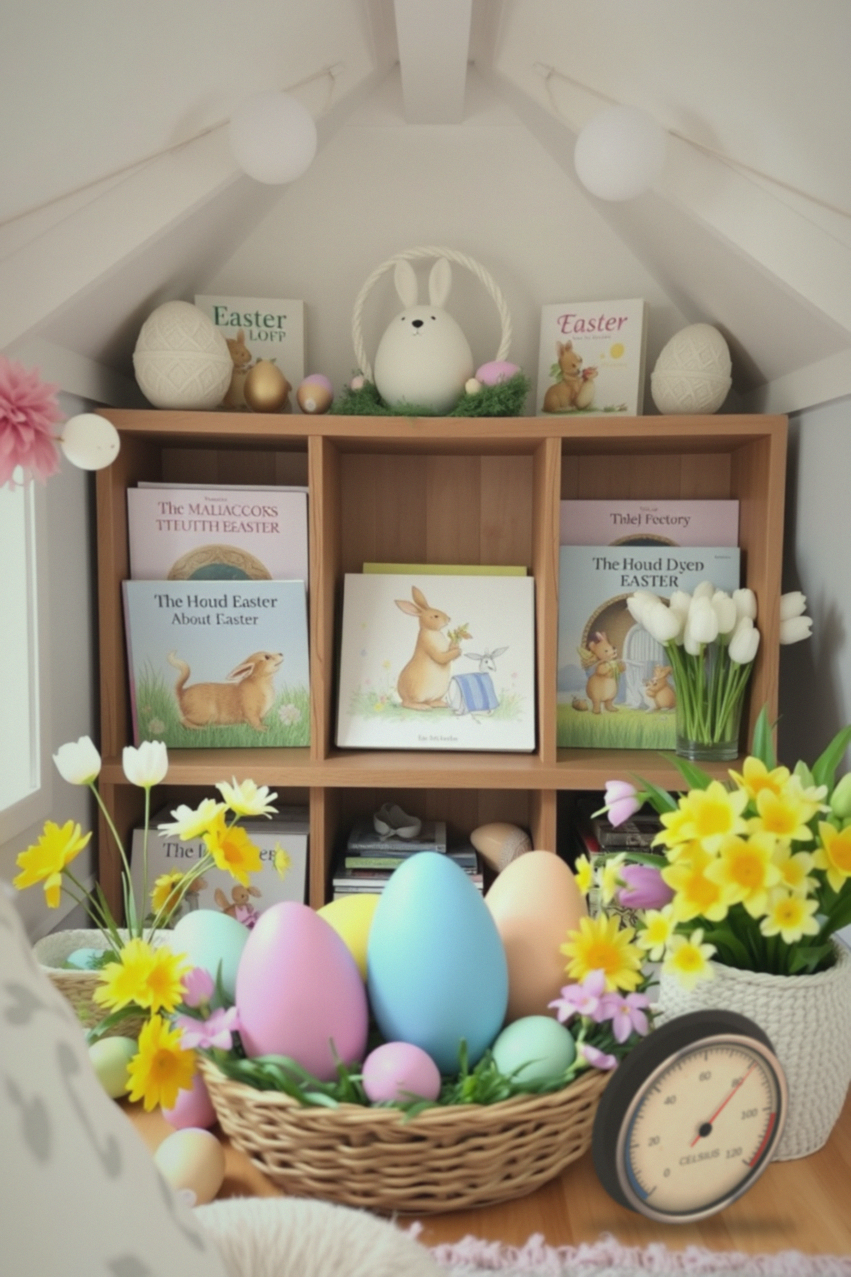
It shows 80
